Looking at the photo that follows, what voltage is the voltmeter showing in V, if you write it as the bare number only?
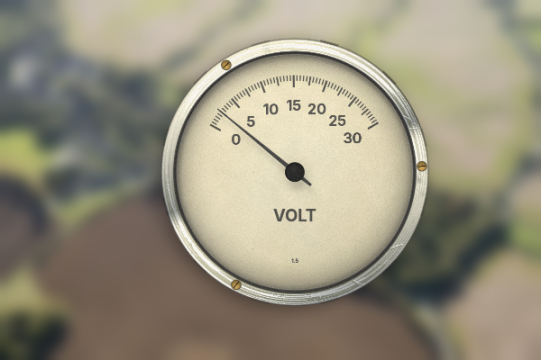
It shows 2.5
